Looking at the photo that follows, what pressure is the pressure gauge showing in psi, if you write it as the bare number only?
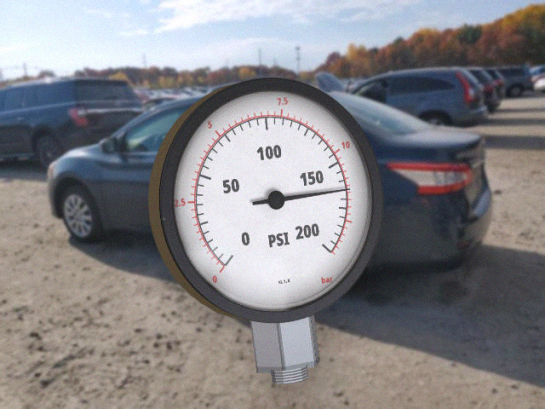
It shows 165
